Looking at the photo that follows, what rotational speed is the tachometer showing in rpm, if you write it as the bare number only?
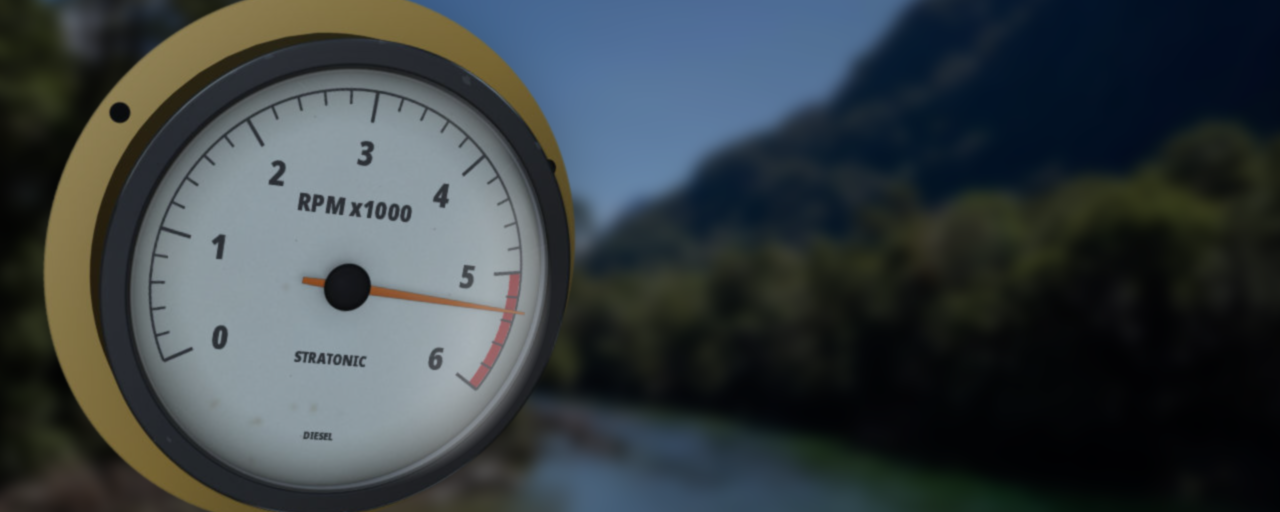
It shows 5300
